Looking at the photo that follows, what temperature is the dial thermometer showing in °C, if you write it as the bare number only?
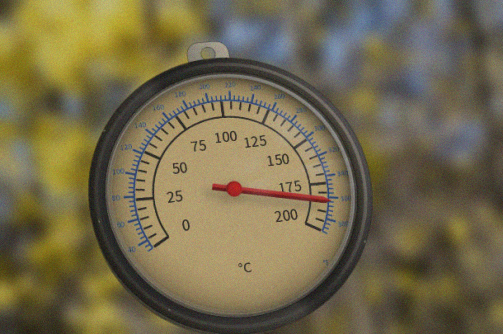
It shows 185
